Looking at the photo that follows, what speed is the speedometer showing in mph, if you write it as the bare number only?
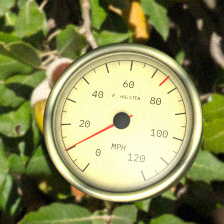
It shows 10
